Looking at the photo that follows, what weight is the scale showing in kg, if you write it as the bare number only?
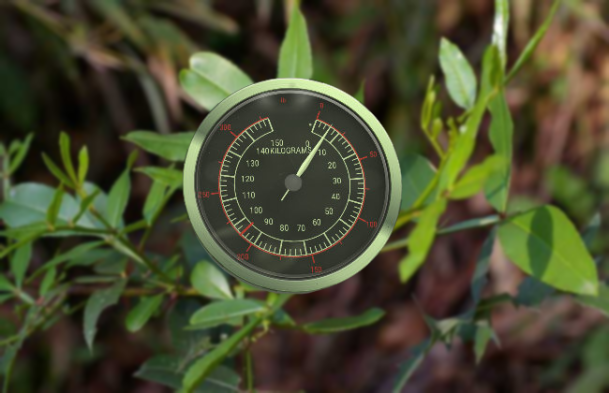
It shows 6
